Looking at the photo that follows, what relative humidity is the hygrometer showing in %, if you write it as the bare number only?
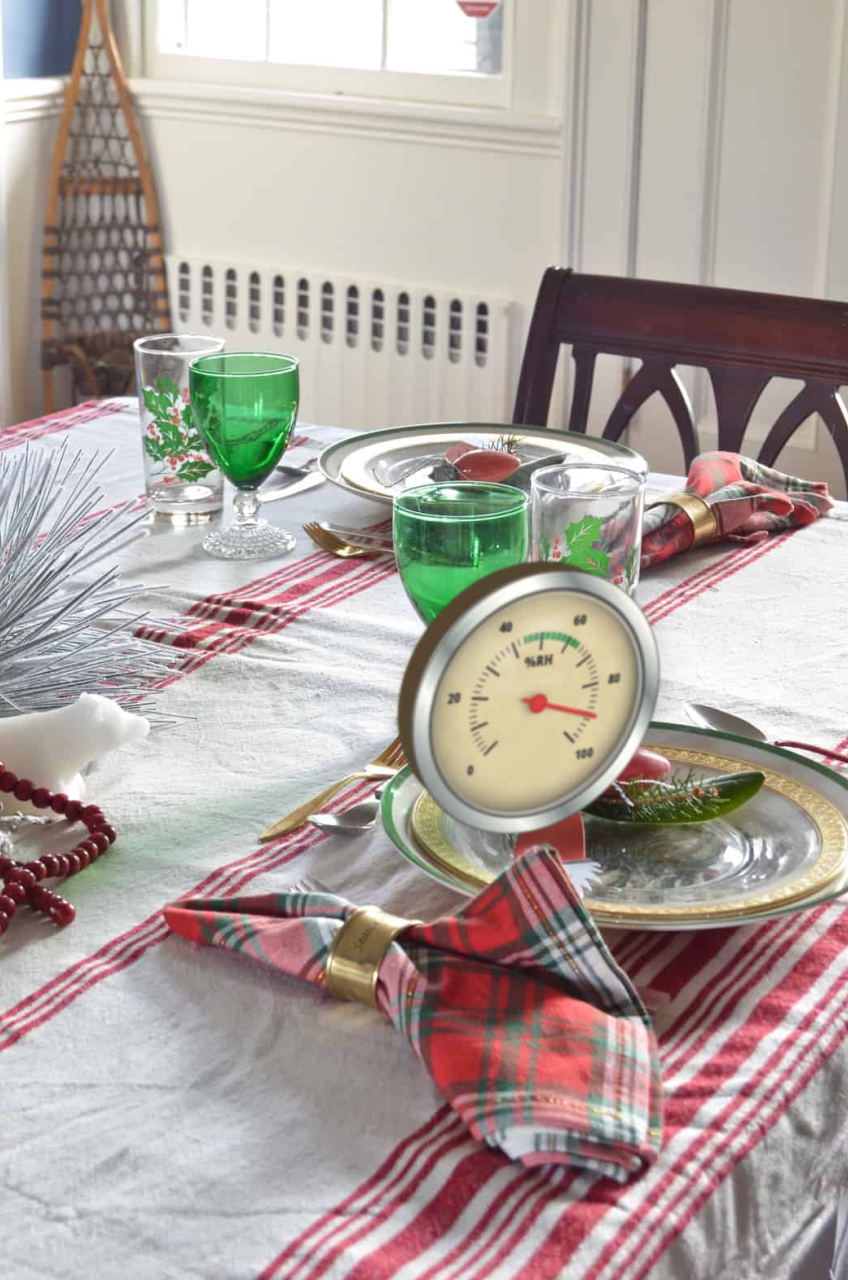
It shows 90
